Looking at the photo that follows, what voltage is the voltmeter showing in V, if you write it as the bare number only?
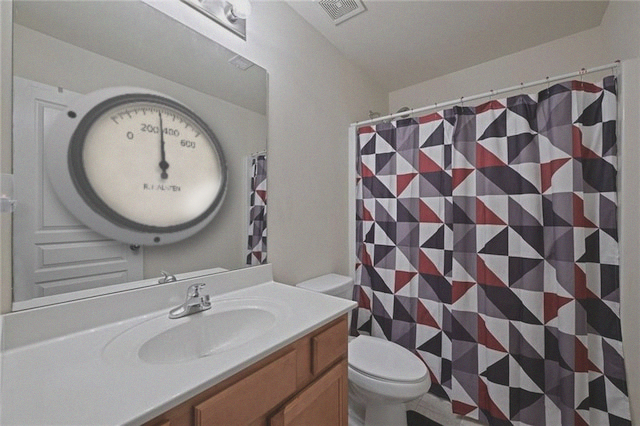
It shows 300
